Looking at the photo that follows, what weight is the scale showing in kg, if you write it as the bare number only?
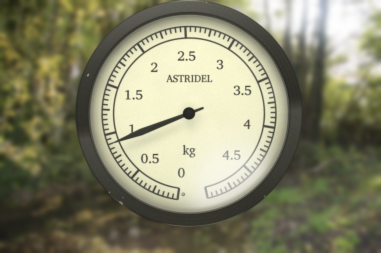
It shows 0.9
